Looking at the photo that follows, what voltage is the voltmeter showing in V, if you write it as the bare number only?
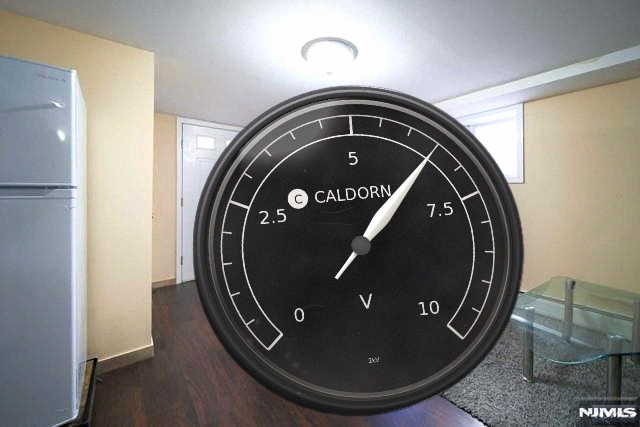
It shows 6.5
